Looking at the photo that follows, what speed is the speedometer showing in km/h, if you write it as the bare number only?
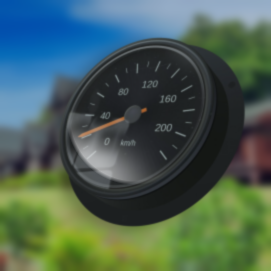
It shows 20
